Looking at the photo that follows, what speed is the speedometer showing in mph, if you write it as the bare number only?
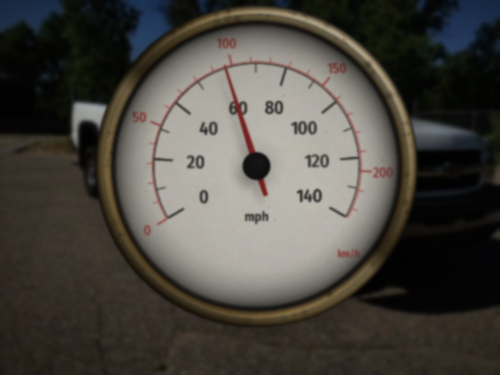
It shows 60
